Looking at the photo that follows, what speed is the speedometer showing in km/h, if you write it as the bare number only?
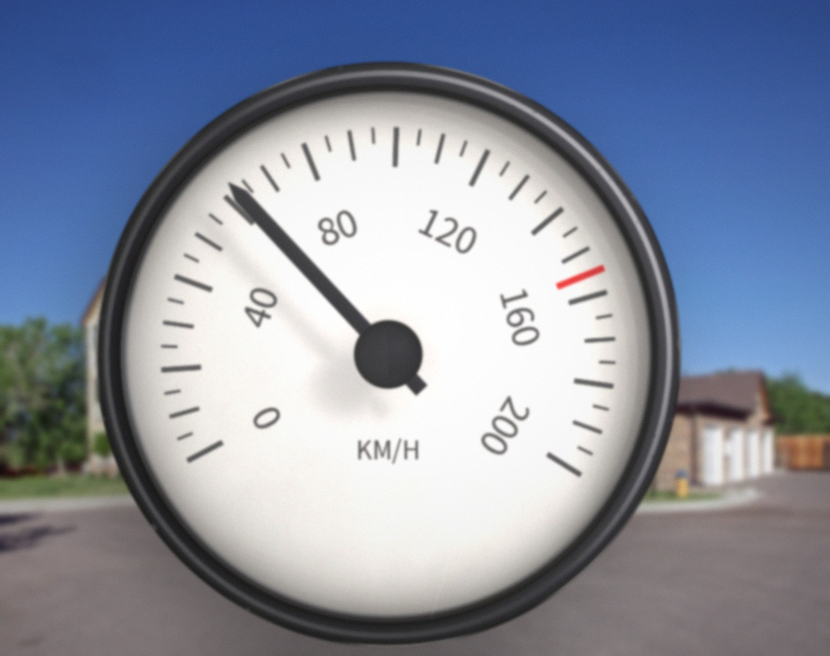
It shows 62.5
